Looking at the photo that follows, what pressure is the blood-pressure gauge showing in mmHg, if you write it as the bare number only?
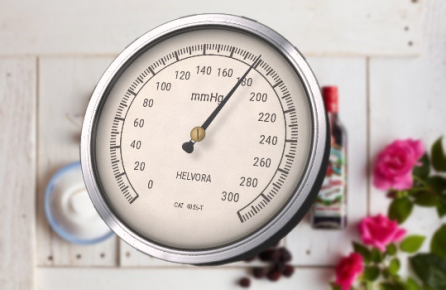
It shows 180
